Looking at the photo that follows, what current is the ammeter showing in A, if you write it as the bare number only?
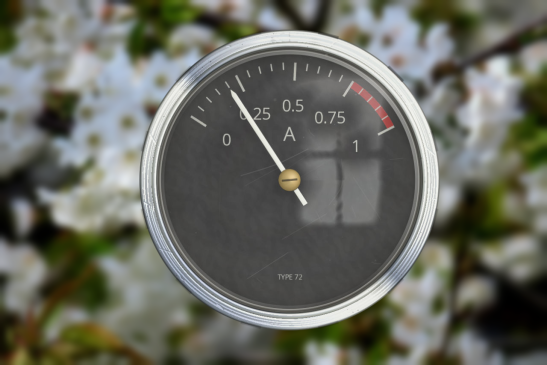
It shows 0.2
